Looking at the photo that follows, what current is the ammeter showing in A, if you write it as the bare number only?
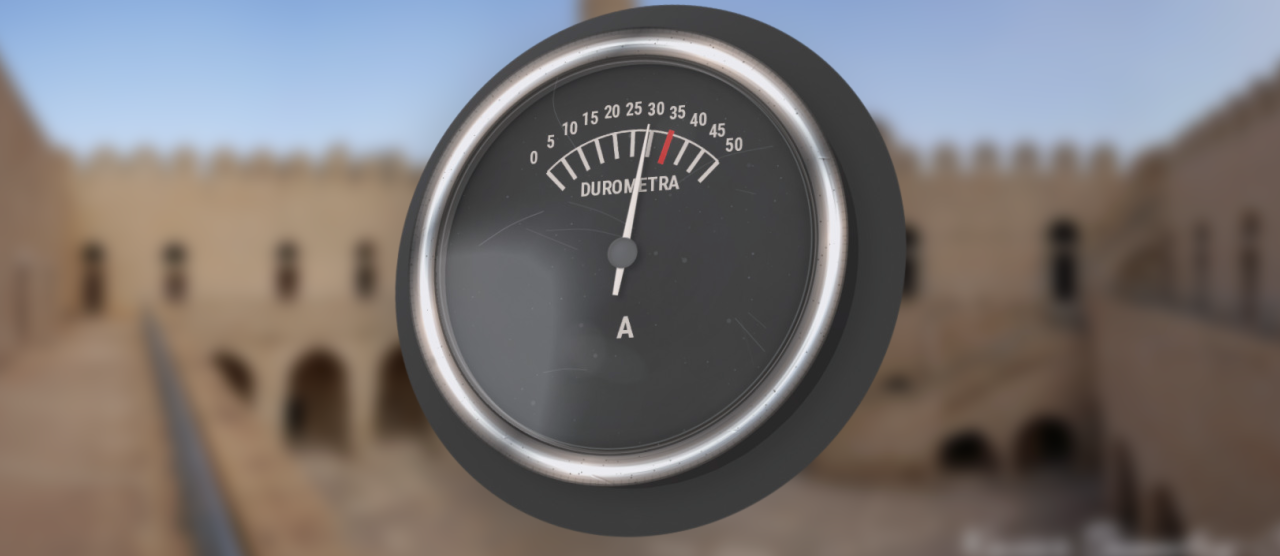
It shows 30
